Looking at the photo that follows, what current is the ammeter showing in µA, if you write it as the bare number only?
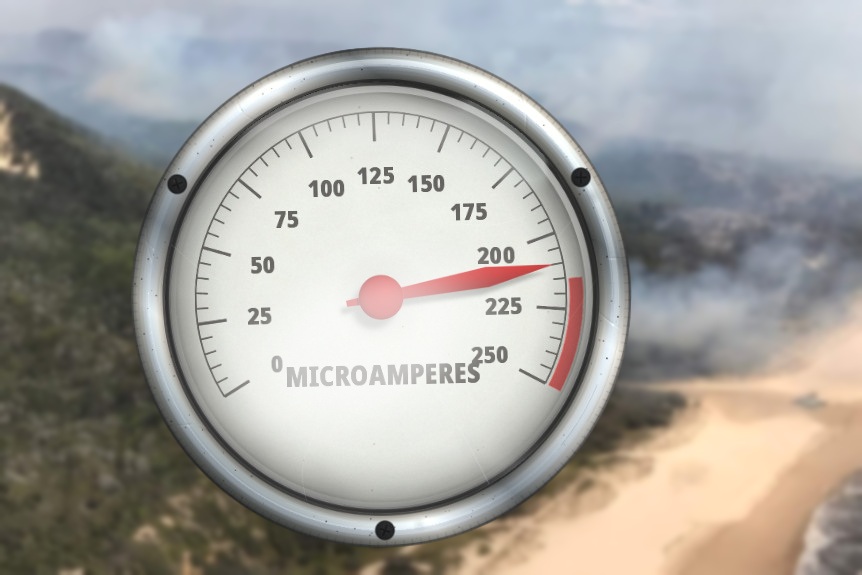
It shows 210
